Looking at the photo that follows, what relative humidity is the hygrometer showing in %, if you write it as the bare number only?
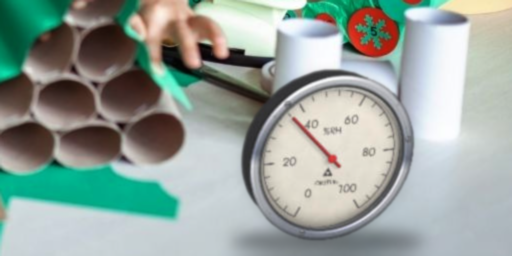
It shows 36
